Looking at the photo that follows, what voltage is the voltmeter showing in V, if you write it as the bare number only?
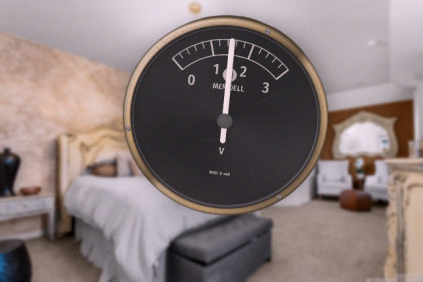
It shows 1.5
